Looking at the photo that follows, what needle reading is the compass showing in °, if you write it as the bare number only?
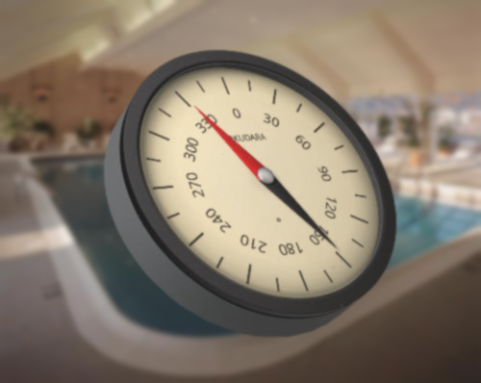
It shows 330
